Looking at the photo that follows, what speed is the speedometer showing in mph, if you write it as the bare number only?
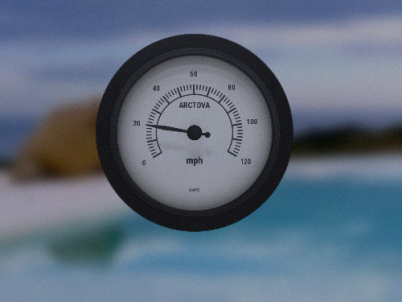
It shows 20
